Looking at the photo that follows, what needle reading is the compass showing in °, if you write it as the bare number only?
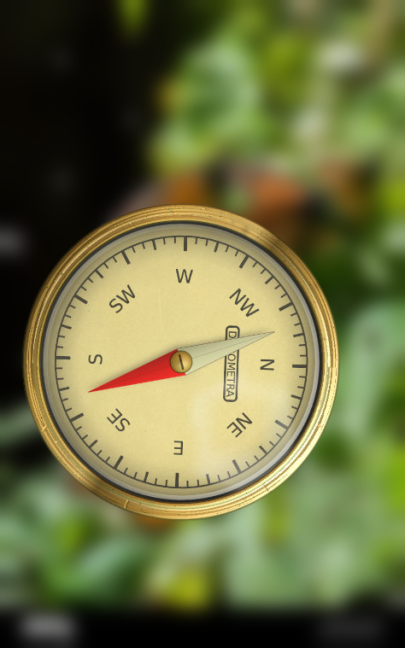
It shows 160
